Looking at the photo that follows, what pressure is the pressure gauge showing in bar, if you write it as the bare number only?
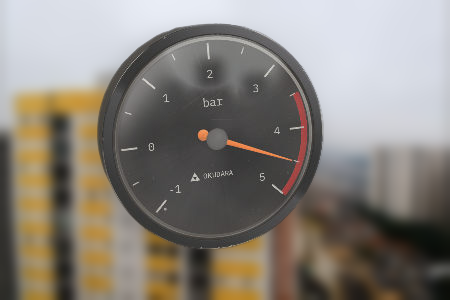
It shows 4.5
